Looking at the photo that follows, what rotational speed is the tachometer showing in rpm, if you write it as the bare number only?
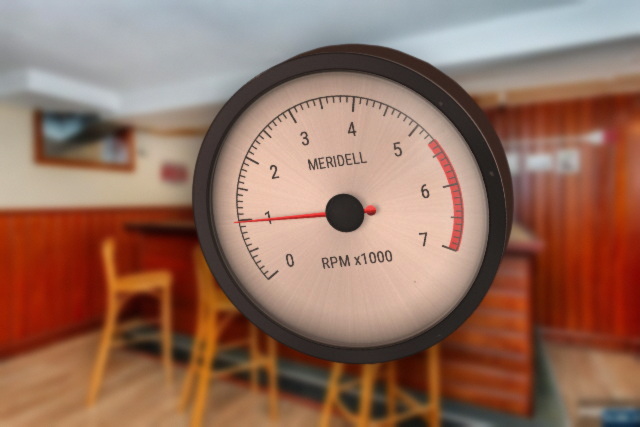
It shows 1000
